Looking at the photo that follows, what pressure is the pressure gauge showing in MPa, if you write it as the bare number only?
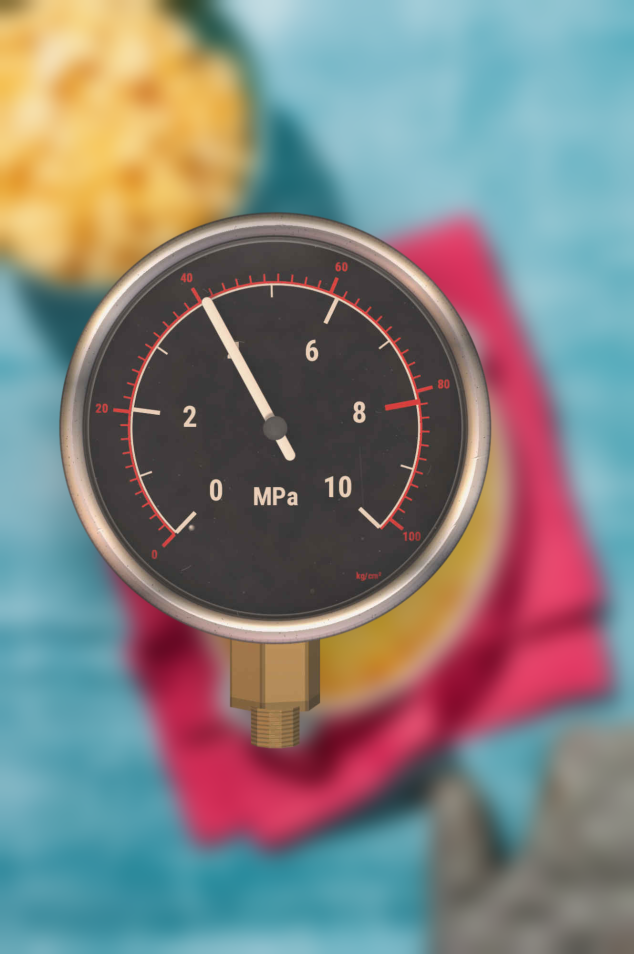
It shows 4
